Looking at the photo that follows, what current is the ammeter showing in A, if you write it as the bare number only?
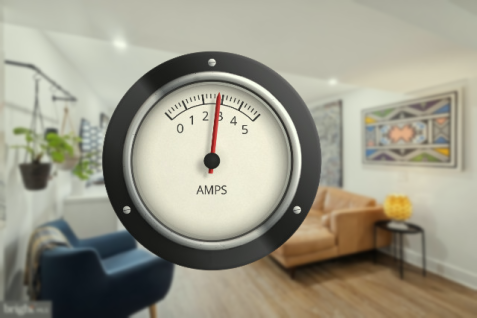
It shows 2.8
